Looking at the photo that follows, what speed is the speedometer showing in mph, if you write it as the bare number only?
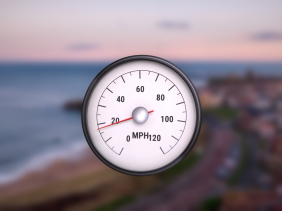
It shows 17.5
